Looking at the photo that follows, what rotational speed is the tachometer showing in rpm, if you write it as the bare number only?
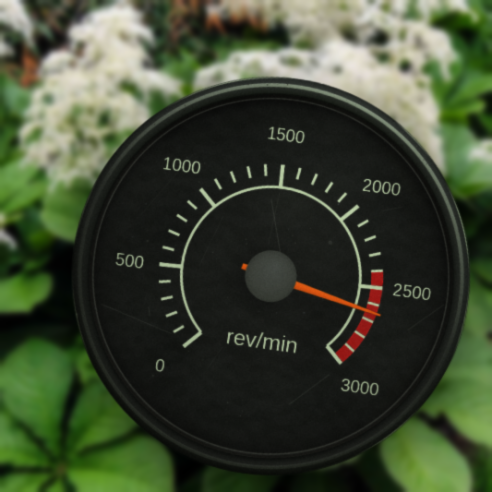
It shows 2650
